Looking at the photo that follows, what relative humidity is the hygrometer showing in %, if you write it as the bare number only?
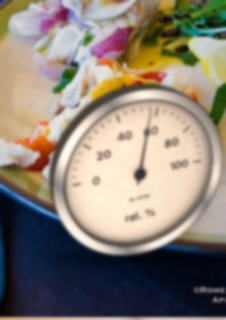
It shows 56
